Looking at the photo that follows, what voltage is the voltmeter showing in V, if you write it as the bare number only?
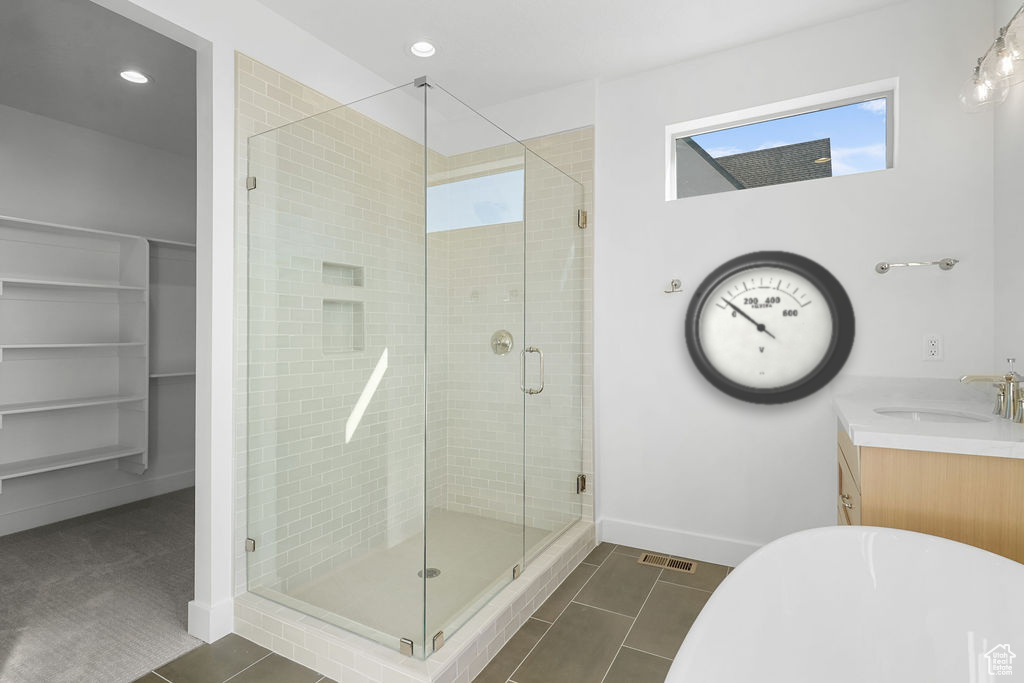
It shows 50
